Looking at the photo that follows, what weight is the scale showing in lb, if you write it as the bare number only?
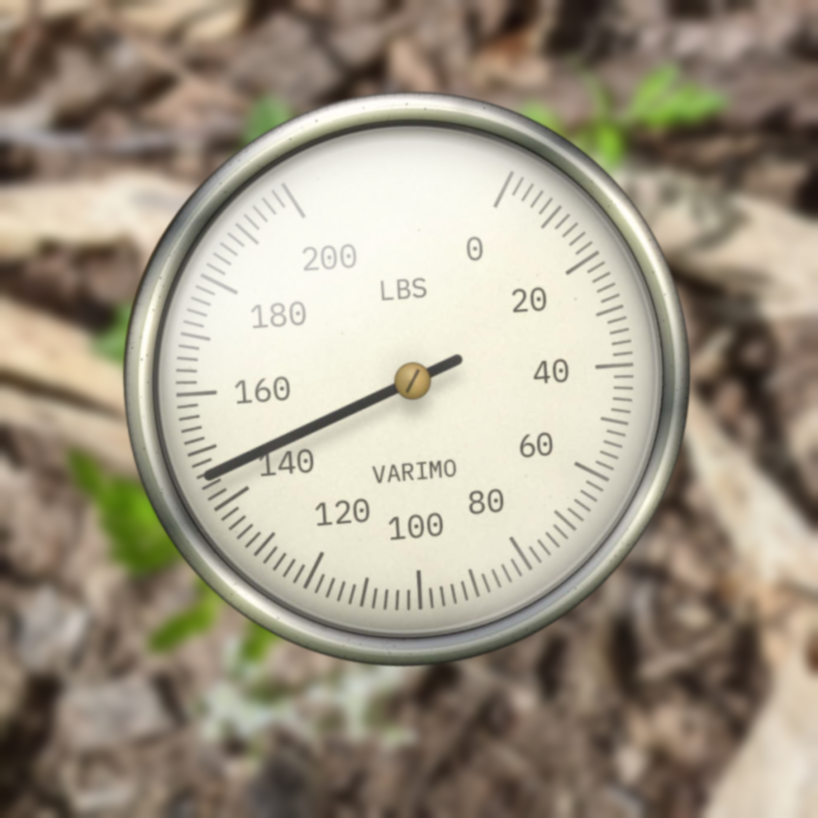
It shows 146
